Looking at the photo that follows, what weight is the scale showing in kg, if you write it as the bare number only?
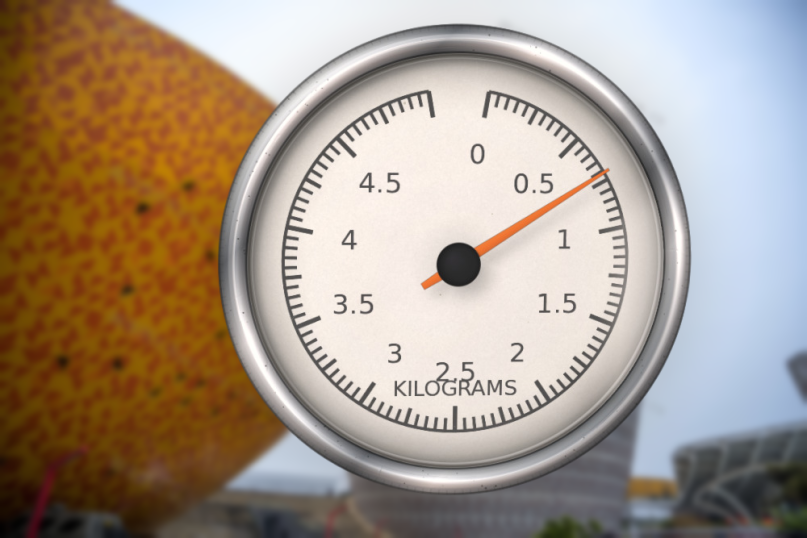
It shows 0.7
